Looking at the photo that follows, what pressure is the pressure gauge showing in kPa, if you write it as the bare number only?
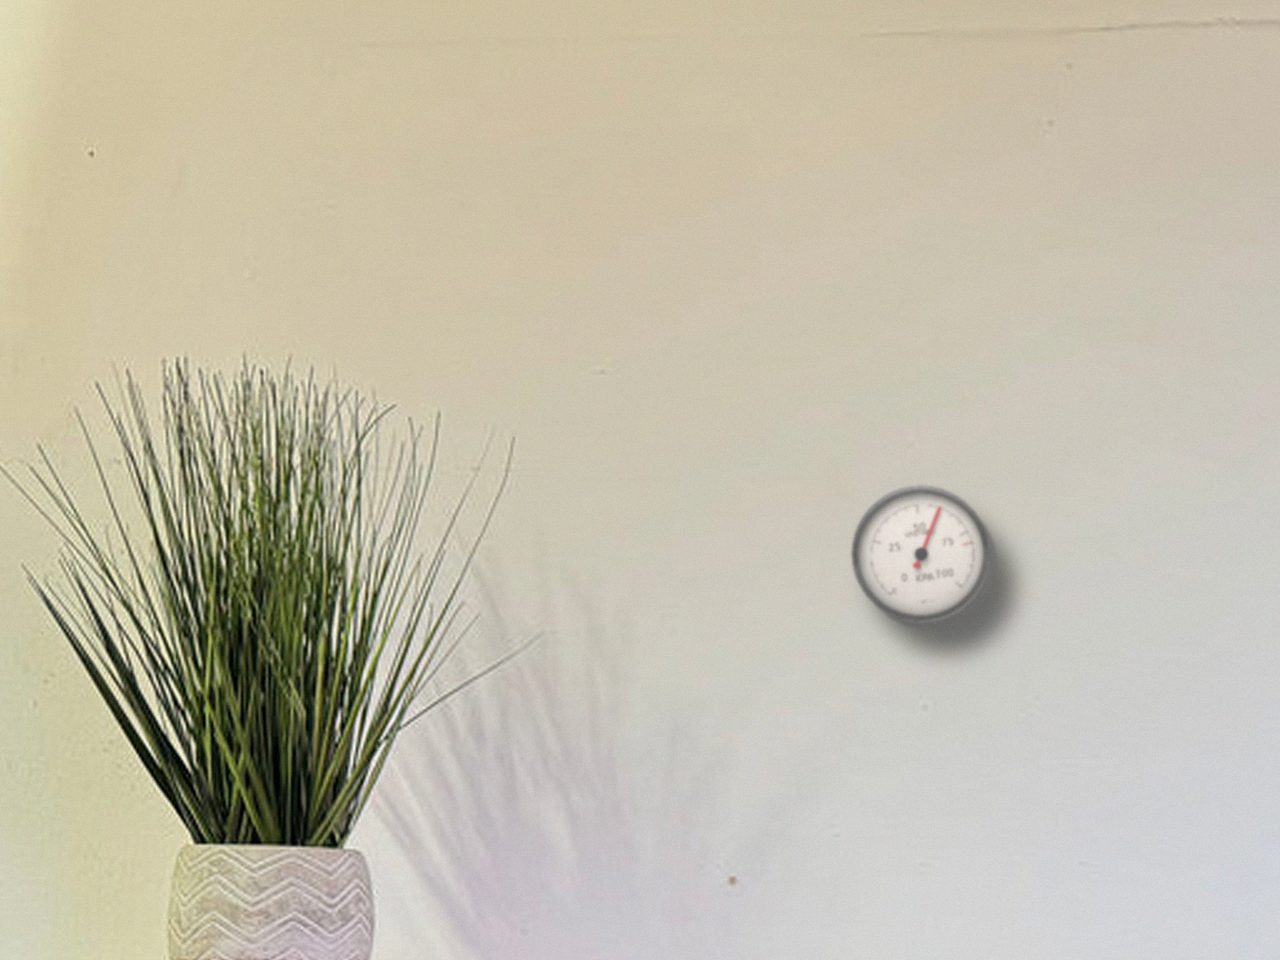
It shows 60
